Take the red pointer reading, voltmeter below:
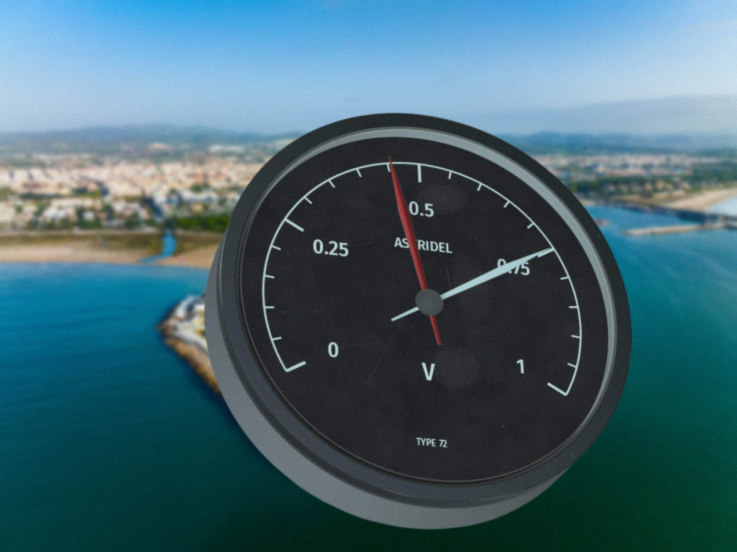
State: 0.45 V
